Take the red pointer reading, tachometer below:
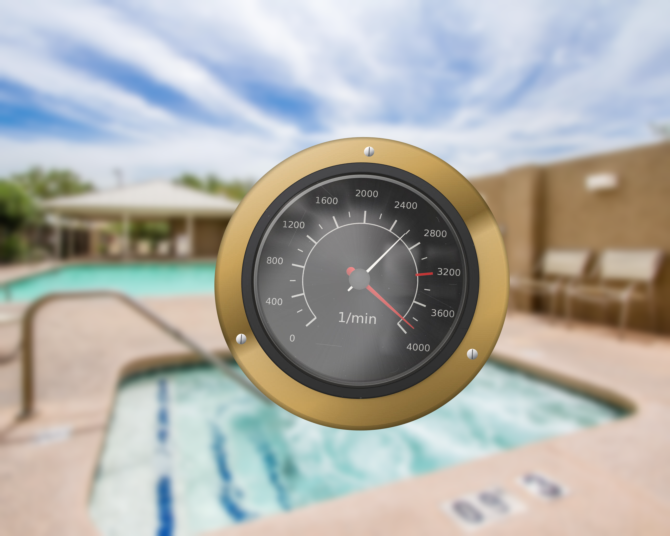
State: 3900 rpm
